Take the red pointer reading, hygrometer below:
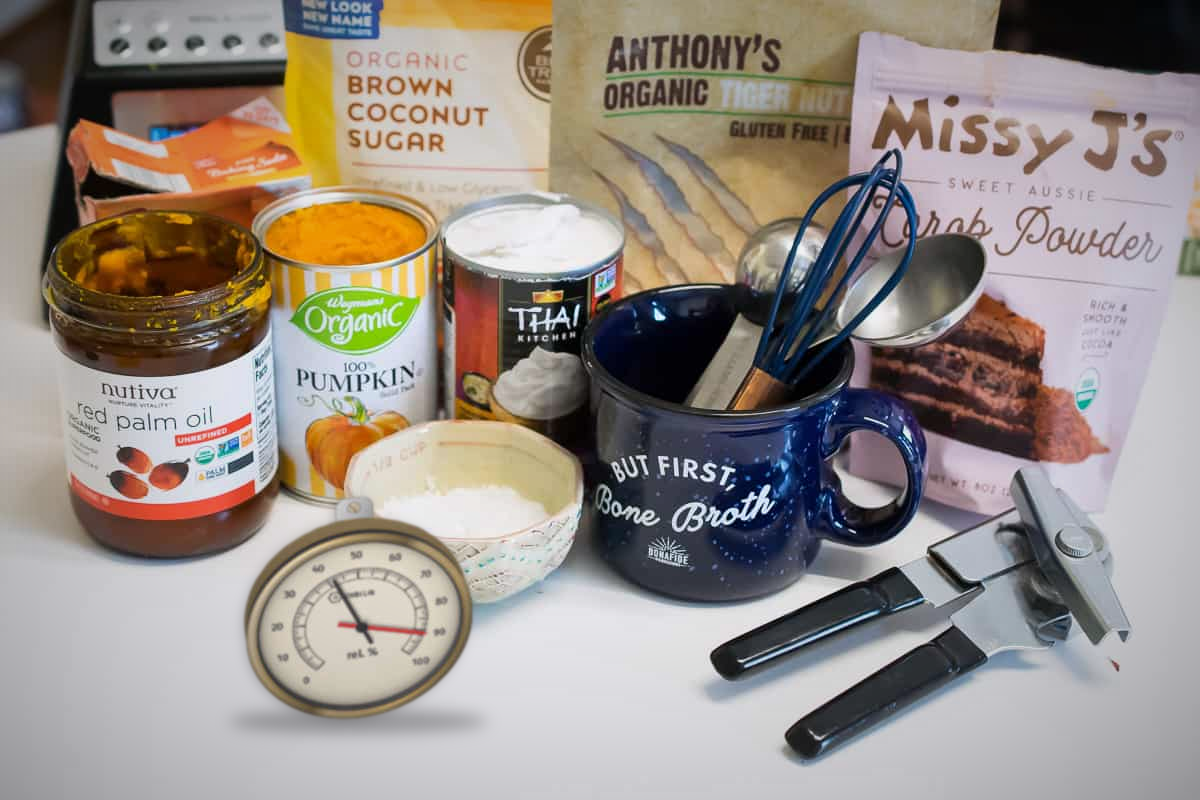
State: 90 %
